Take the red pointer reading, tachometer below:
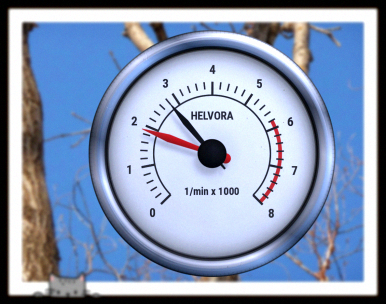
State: 1900 rpm
